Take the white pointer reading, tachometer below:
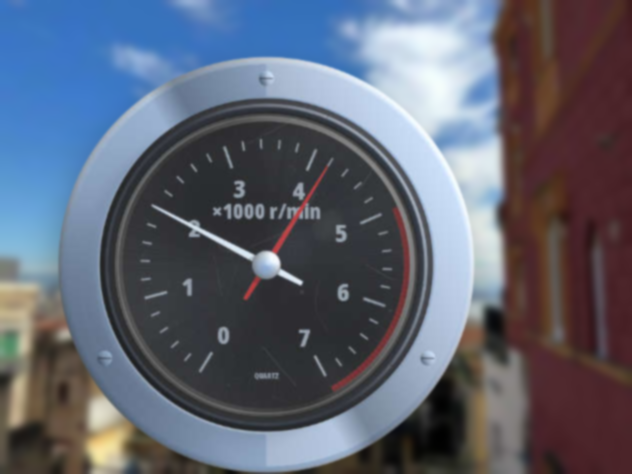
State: 2000 rpm
